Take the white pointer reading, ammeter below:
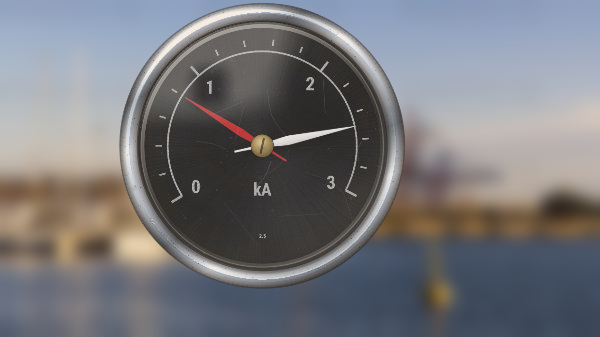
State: 2.5 kA
